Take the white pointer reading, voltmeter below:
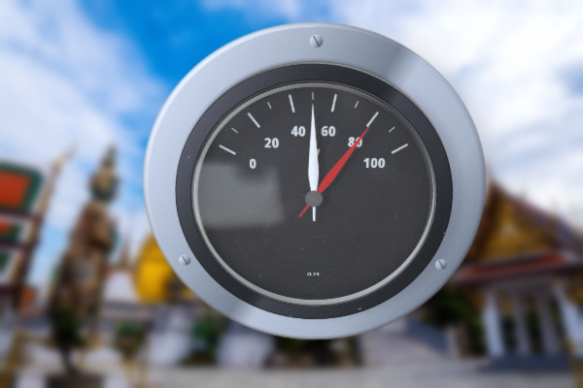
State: 50 V
